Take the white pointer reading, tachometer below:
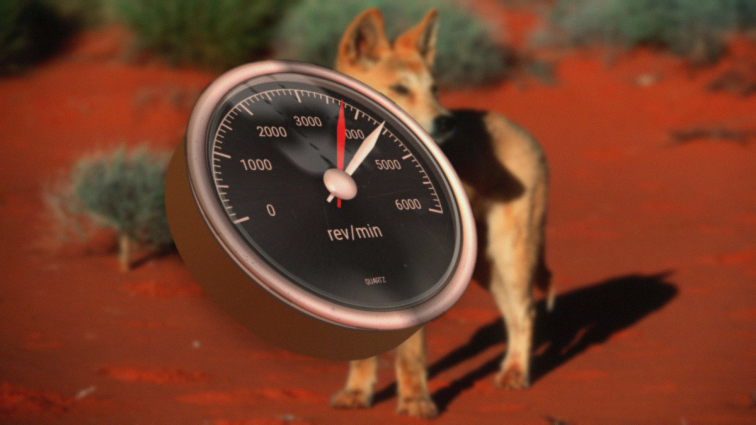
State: 4400 rpm
